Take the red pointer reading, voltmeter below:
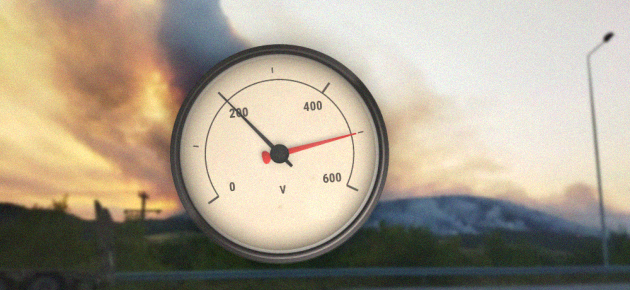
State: 500 V
